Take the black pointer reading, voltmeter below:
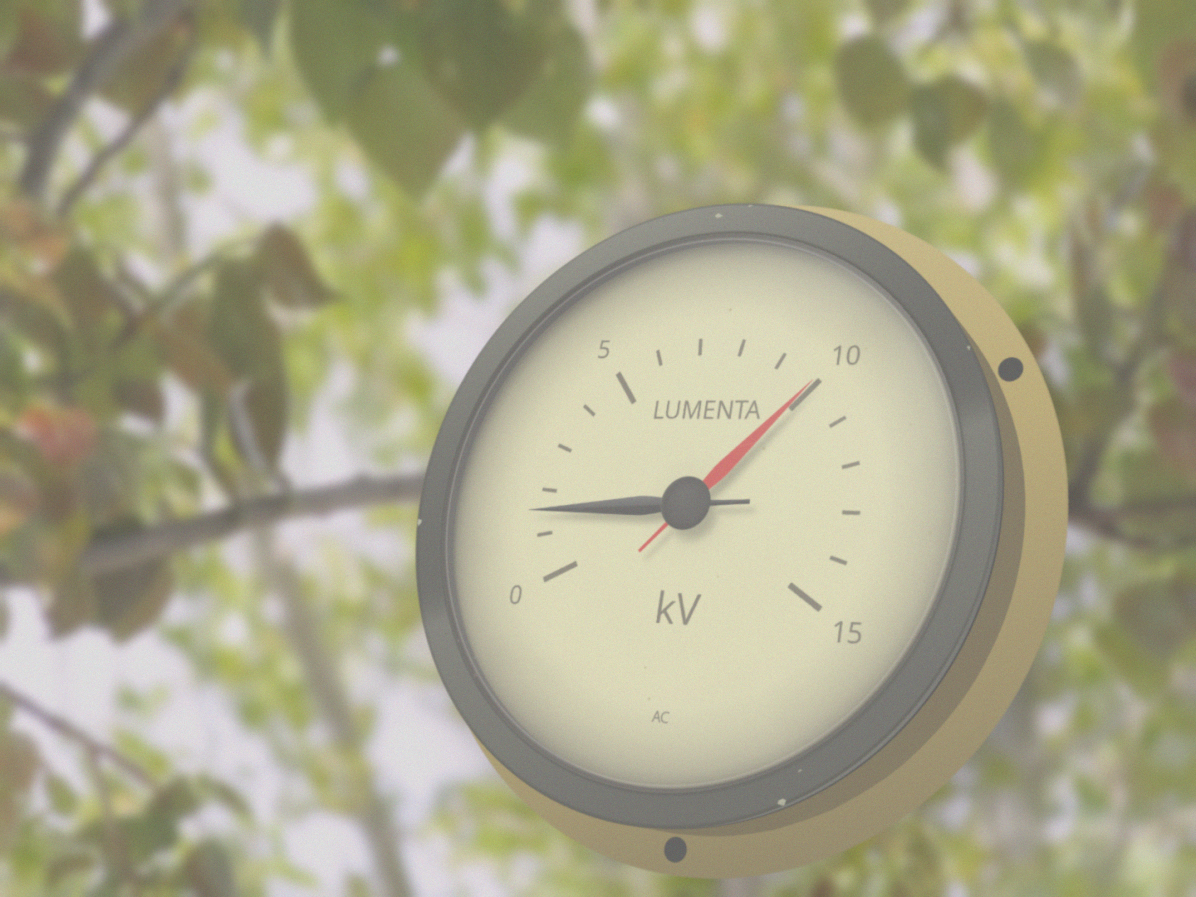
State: 1.5 kV
